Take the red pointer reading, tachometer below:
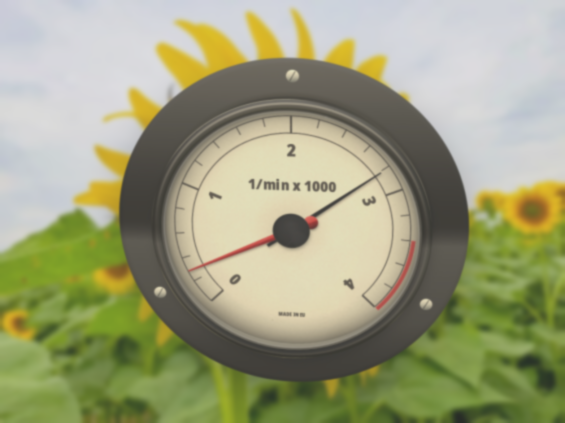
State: 300 rpm
